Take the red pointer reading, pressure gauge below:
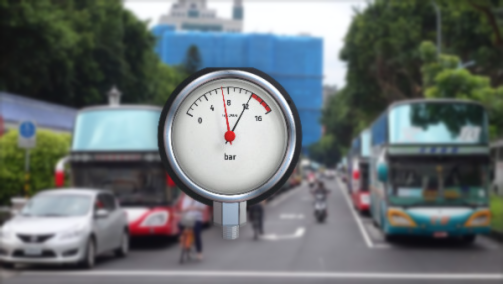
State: 7 bar
